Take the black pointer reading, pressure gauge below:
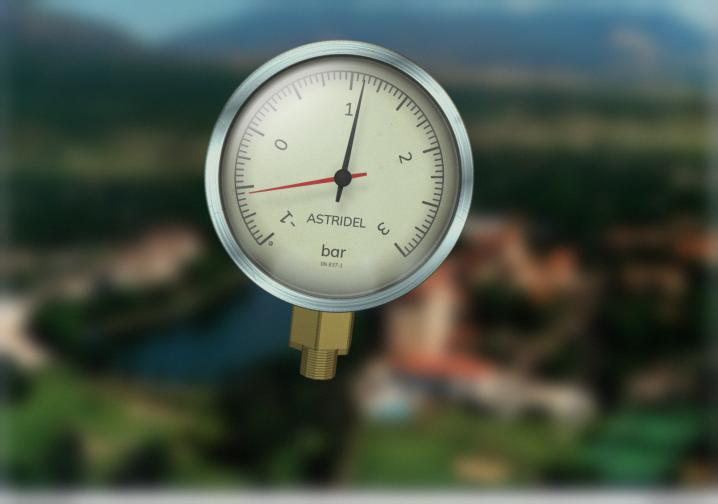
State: 1.1 bar
